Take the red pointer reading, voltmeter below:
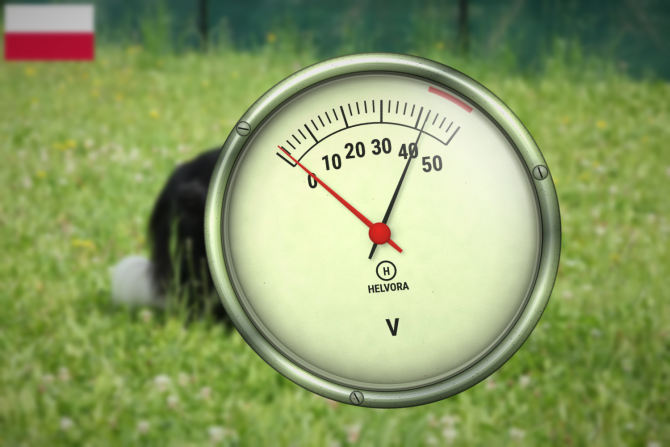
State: 2 V
